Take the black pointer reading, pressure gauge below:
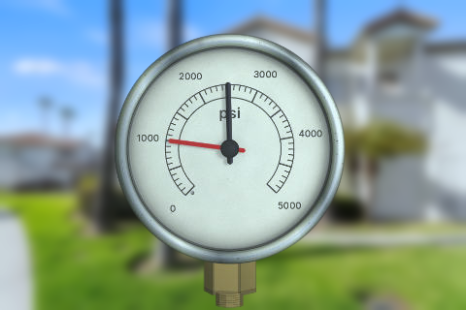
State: 2500 psi
